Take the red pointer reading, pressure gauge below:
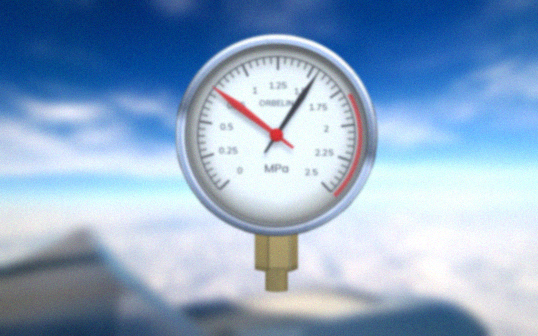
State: 0.75 MPa
